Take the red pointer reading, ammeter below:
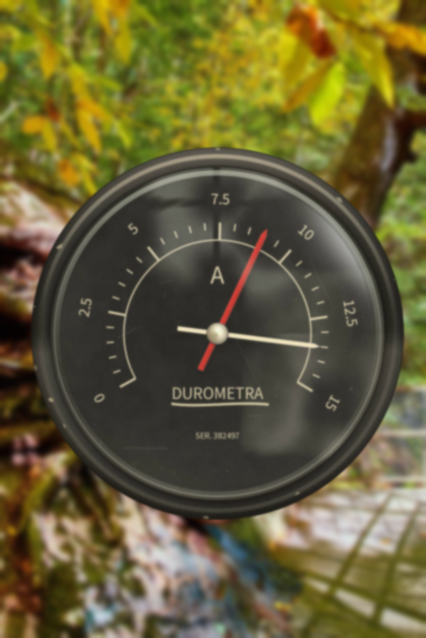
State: 9 A
